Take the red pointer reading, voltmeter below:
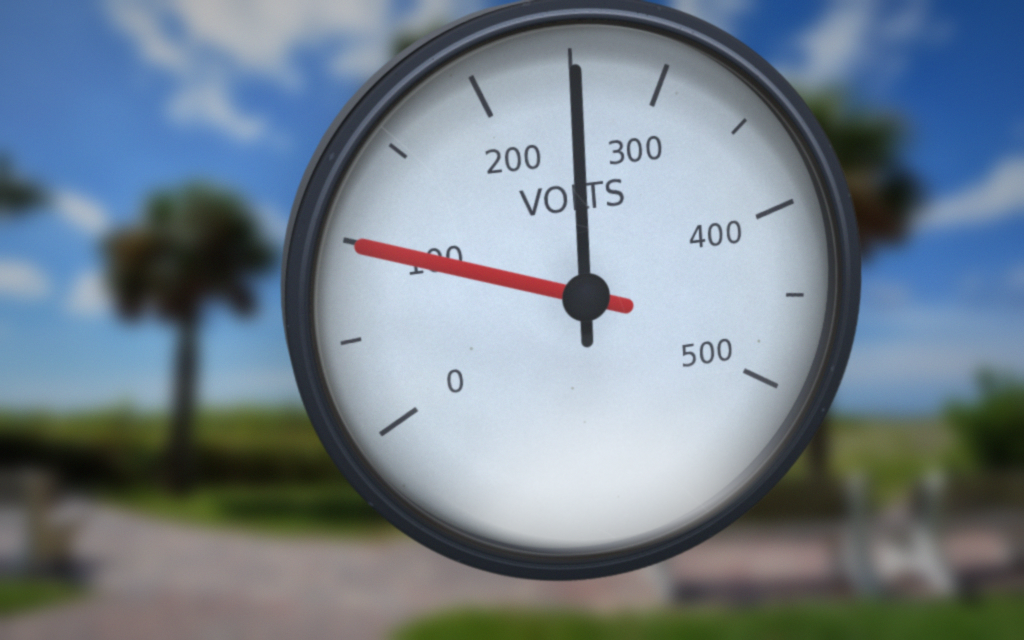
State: 100 V
